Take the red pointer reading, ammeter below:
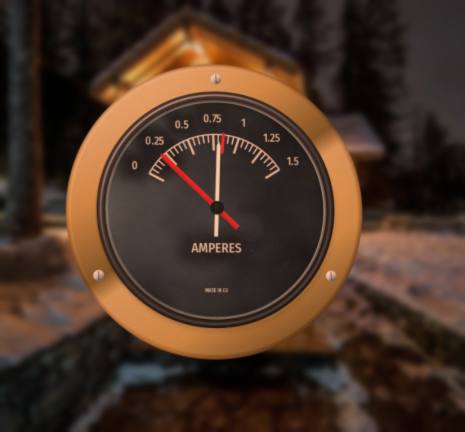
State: 0.2 A
